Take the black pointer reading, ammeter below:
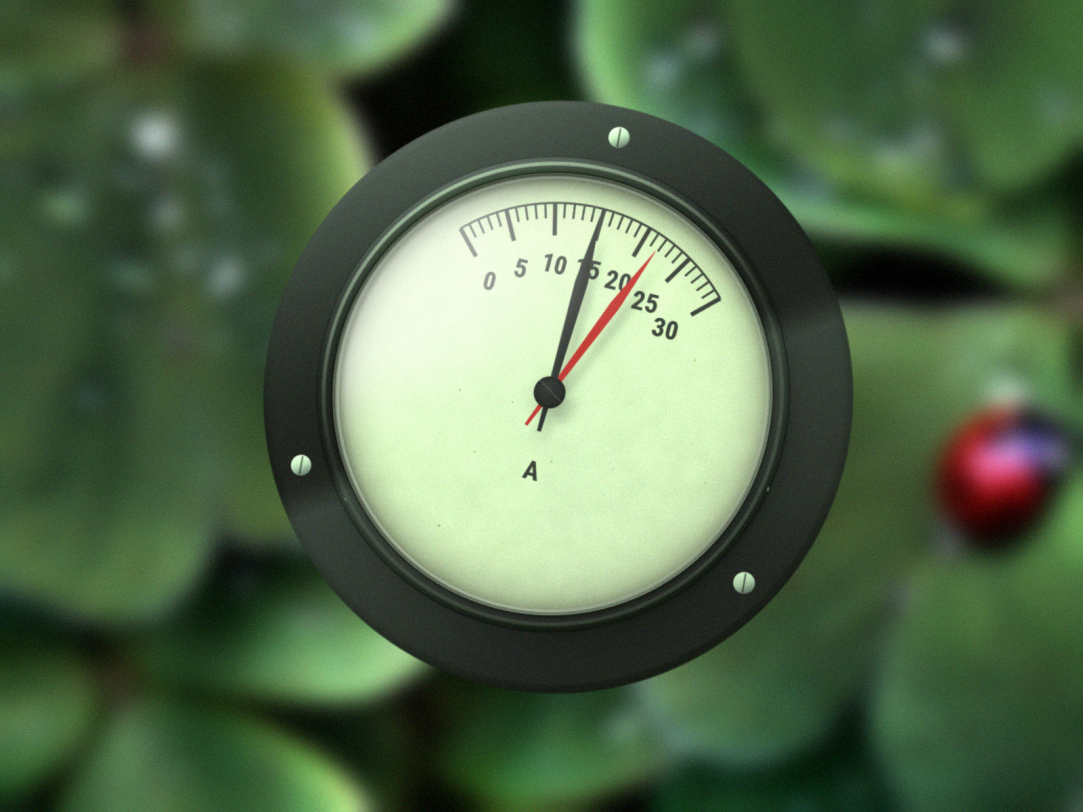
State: 15 A
